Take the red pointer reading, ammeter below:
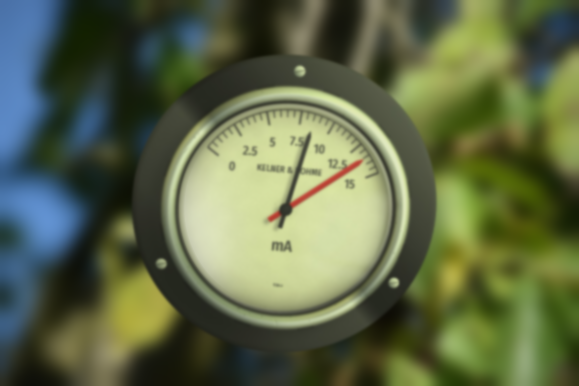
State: 13.5 mA
